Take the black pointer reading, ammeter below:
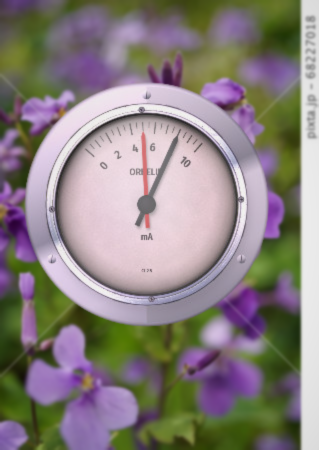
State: 8 mA
